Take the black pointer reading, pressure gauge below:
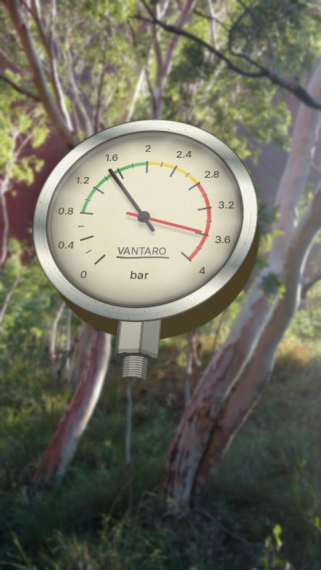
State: 1.5 bar
